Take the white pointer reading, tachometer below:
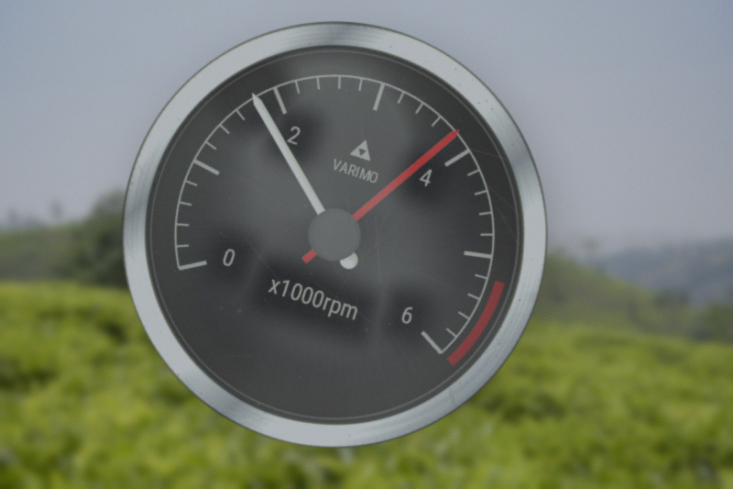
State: 1800 rpm
